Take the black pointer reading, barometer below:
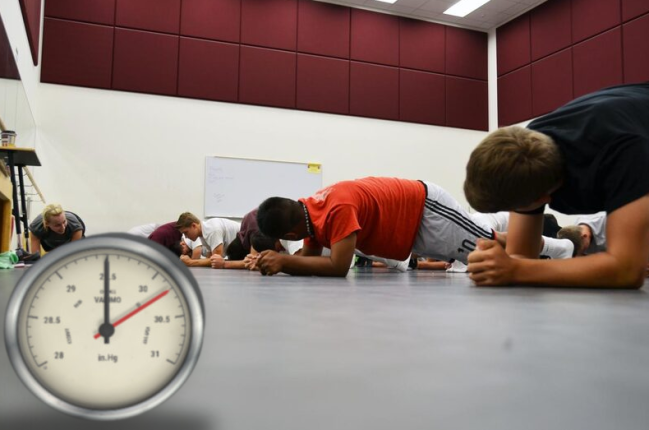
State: 29.5 inHg
